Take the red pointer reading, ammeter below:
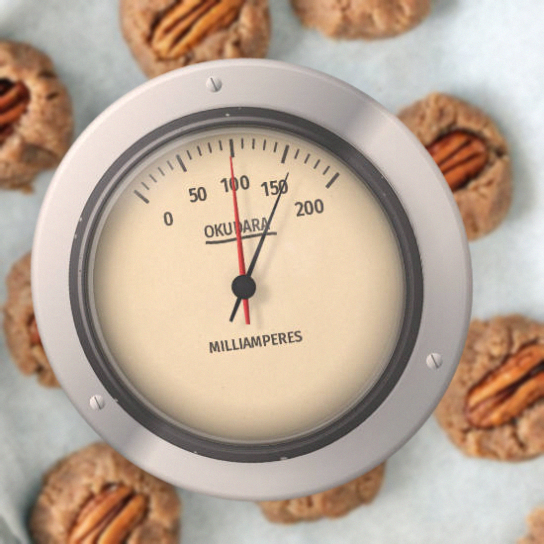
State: 100 mA
